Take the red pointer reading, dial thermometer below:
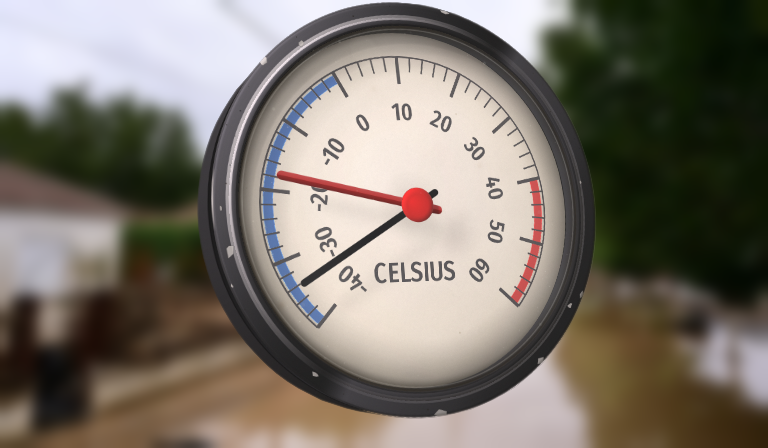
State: -18 °C
